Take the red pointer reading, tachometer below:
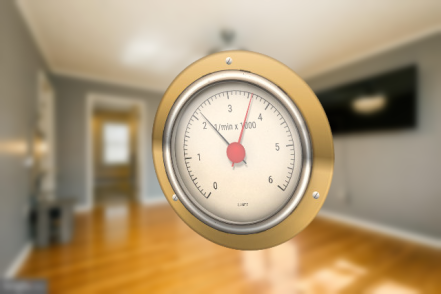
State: 3600 rpm
